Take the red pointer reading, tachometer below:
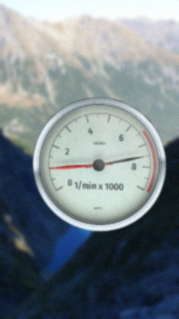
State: 1000 rpm
